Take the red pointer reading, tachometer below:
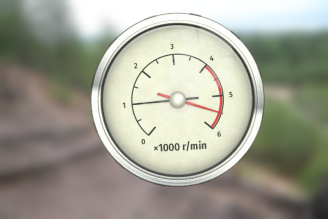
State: 5500 rpm
